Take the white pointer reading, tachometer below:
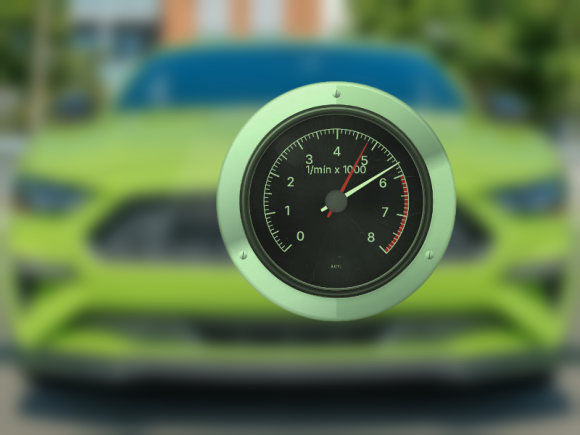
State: 5700 rpm
